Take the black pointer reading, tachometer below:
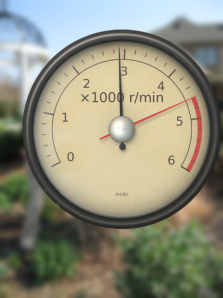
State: 2900 rpm
